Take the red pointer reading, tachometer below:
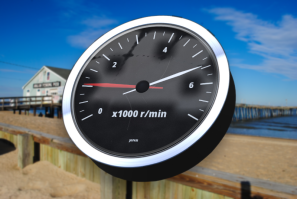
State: 1000 rpm
